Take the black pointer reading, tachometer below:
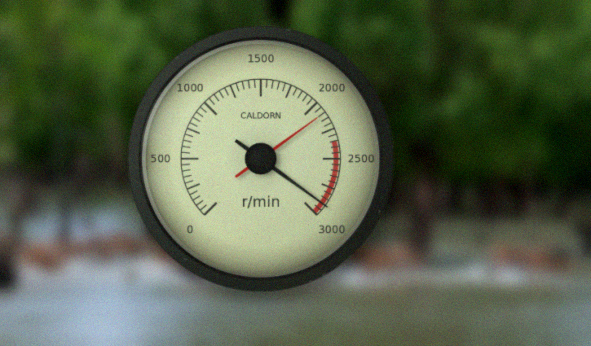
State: 2900 rpm
